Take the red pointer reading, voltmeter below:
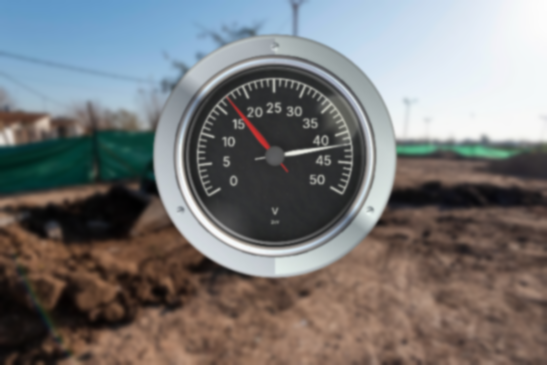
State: 17 V
